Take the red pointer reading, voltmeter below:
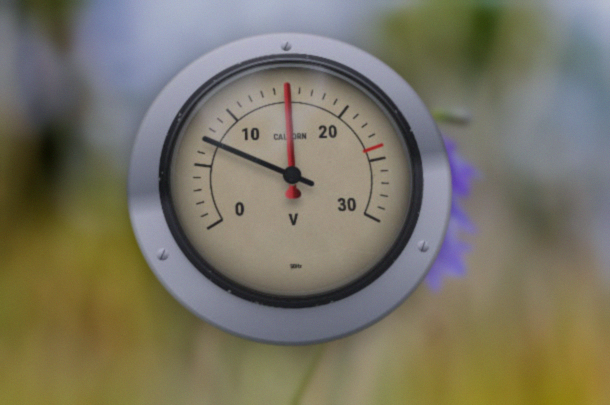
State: 15 V
